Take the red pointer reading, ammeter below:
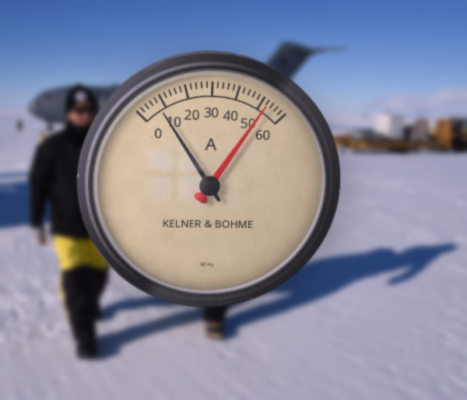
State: 52 A
